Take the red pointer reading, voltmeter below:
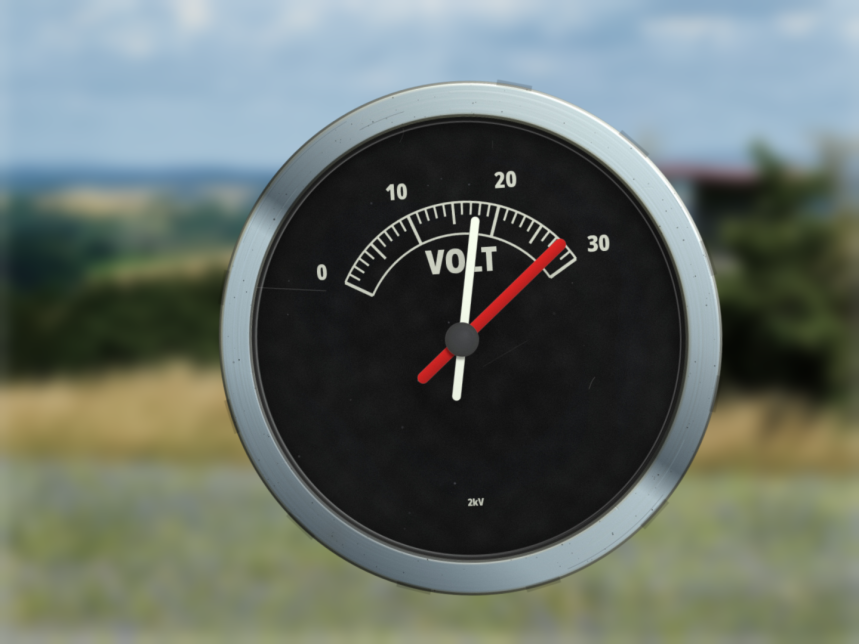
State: 28 V
